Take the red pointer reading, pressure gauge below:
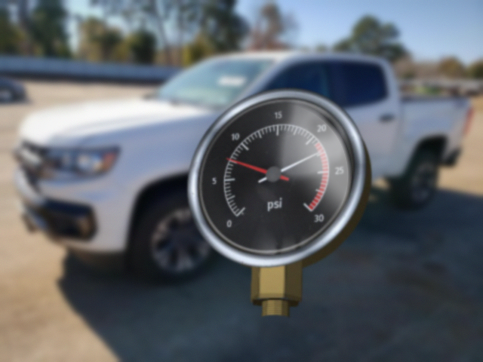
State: 7.5 psi
